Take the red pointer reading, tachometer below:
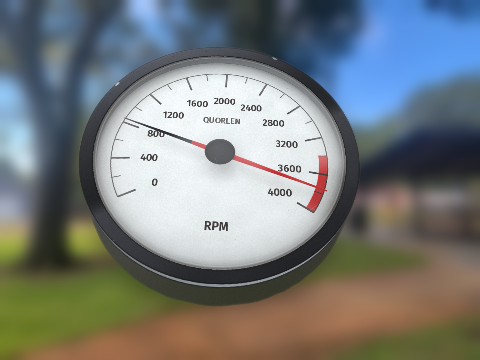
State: 3800 rpm
